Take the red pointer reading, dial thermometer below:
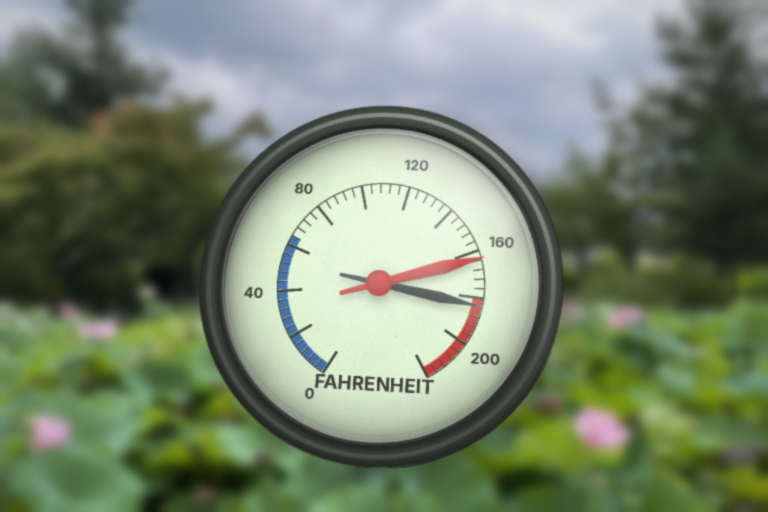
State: 164 °F
